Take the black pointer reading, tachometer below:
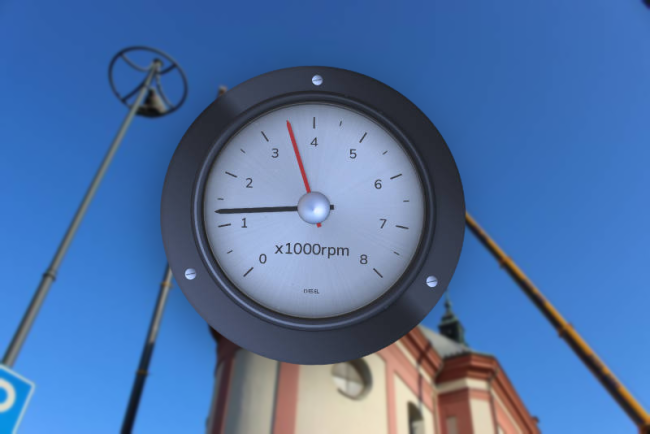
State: 1250 rpm
